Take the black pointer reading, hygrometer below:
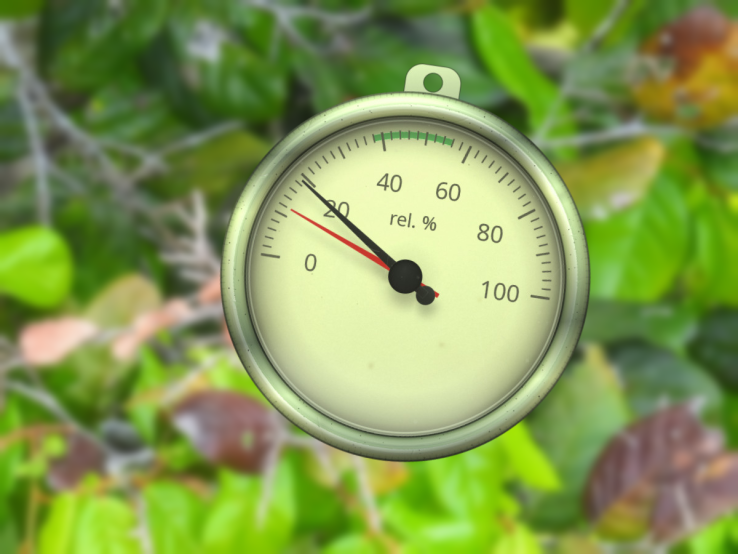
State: 19 %
